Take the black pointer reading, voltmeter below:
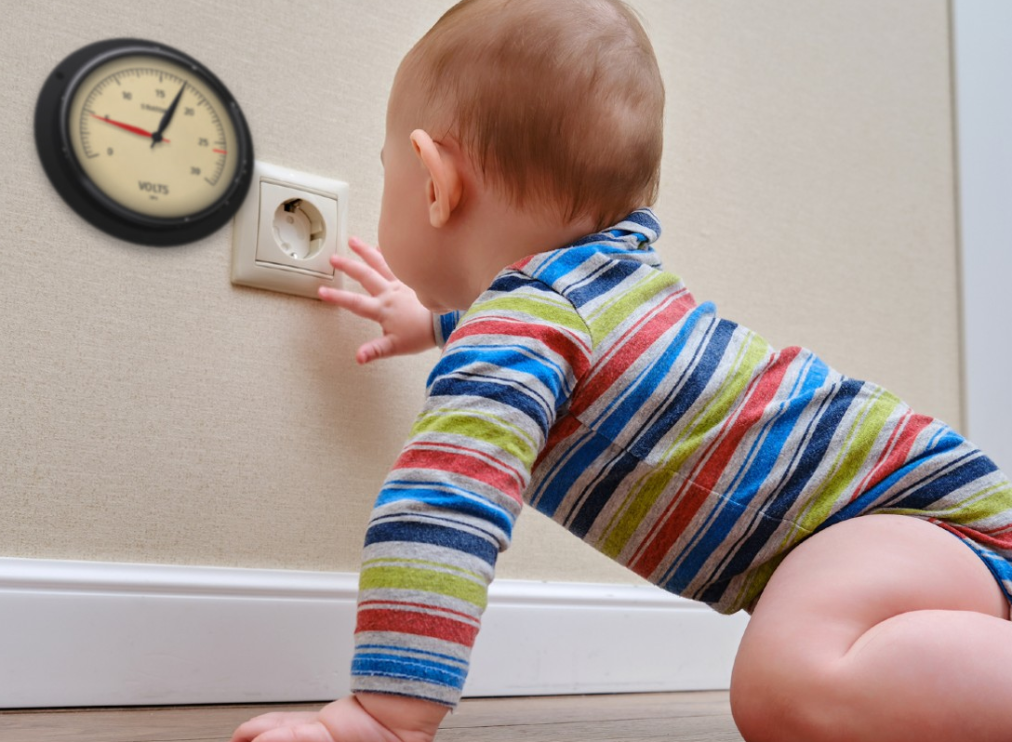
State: 17.5 V
